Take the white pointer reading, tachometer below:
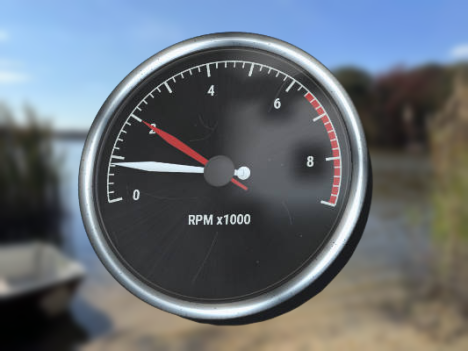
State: 800 rpm
